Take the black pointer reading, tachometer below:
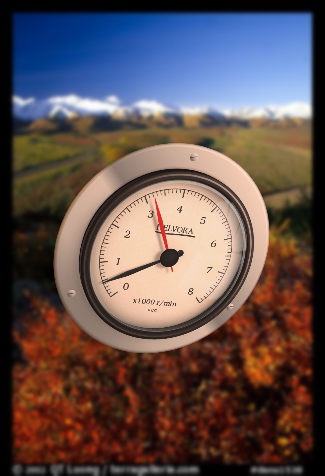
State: 500 rpm
